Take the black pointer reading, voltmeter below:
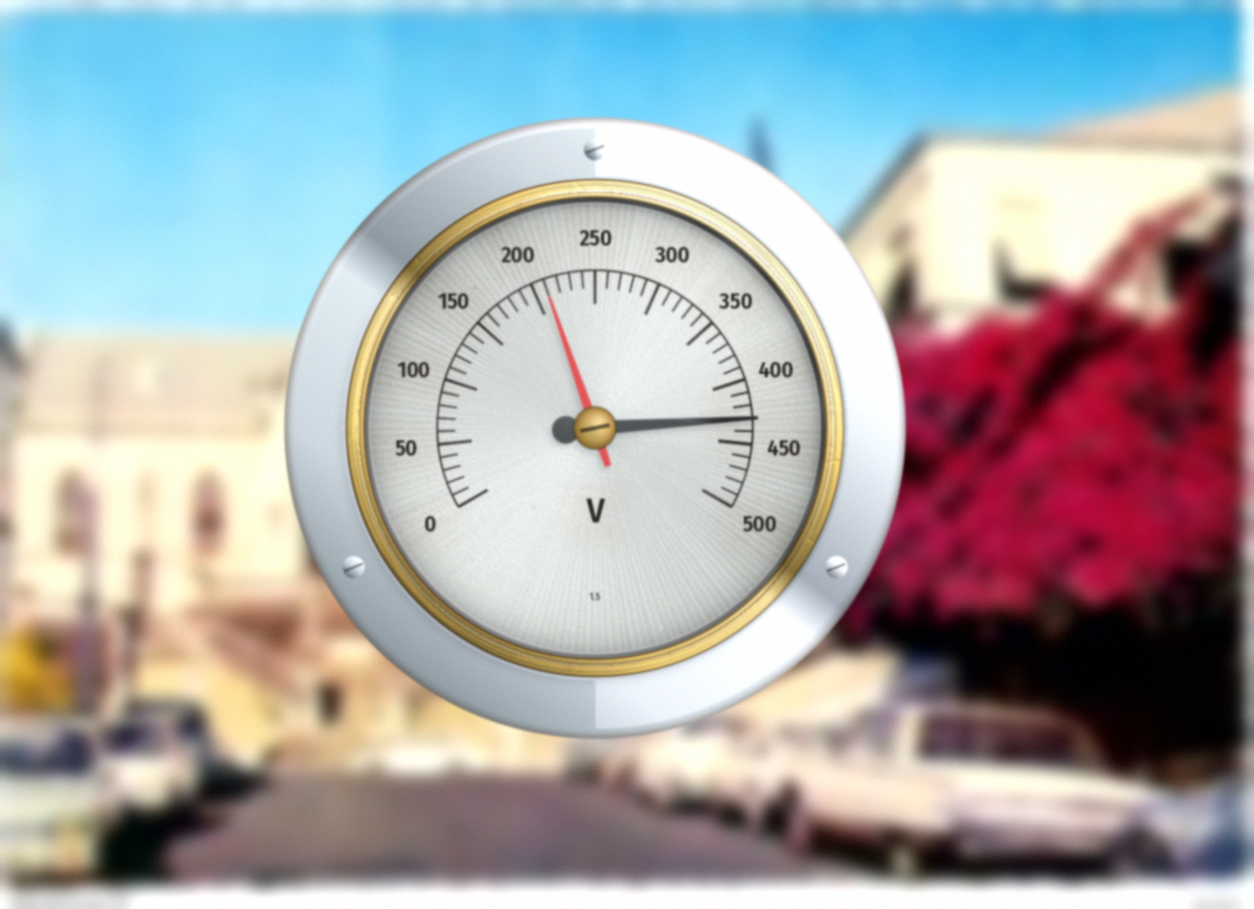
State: 430 V
